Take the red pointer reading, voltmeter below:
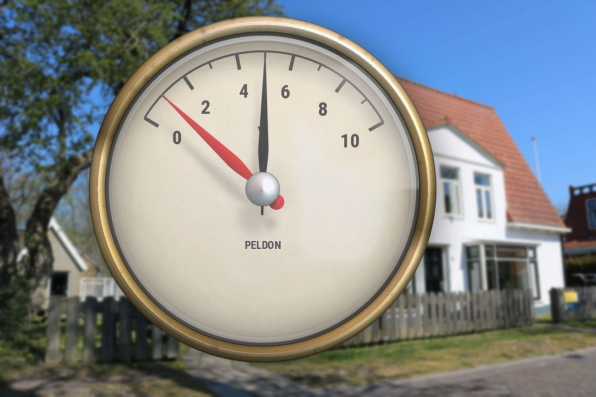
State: 1 V
